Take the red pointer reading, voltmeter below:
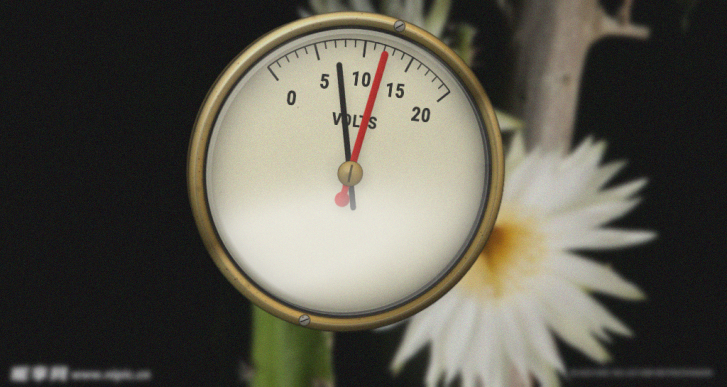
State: 12 V
